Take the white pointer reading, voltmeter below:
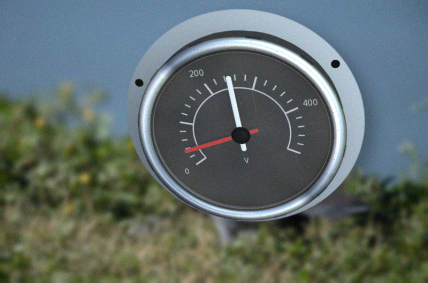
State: 250 V
